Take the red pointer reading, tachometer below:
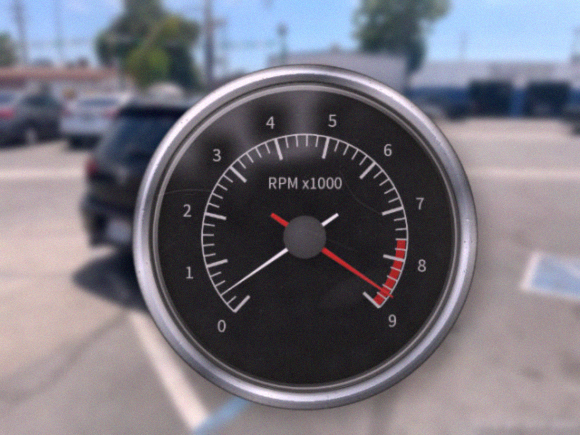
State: 8700 rpm
